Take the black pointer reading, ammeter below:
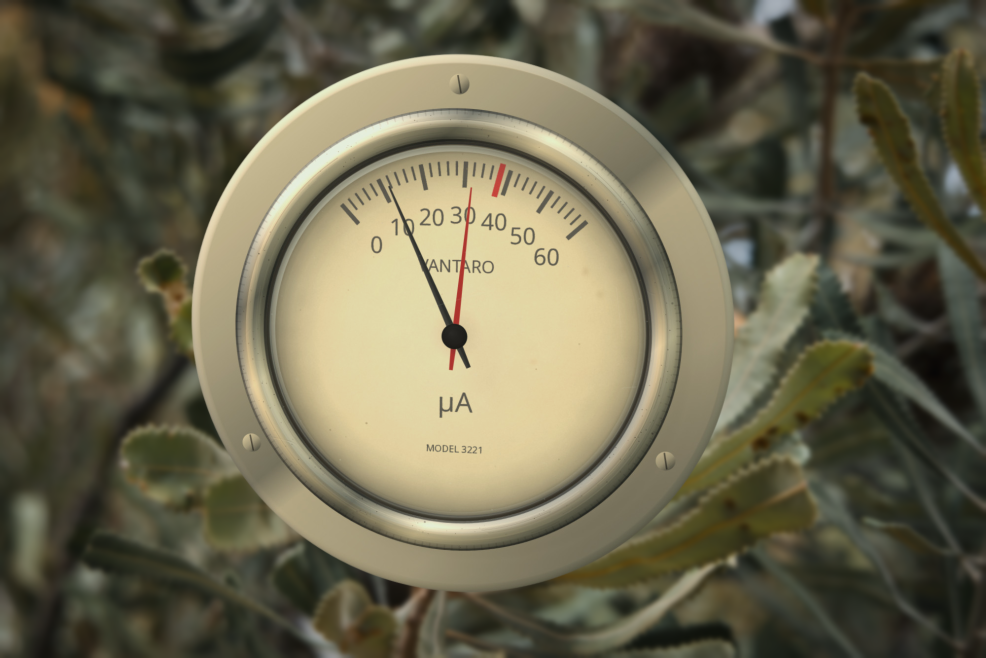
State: 12 µA
